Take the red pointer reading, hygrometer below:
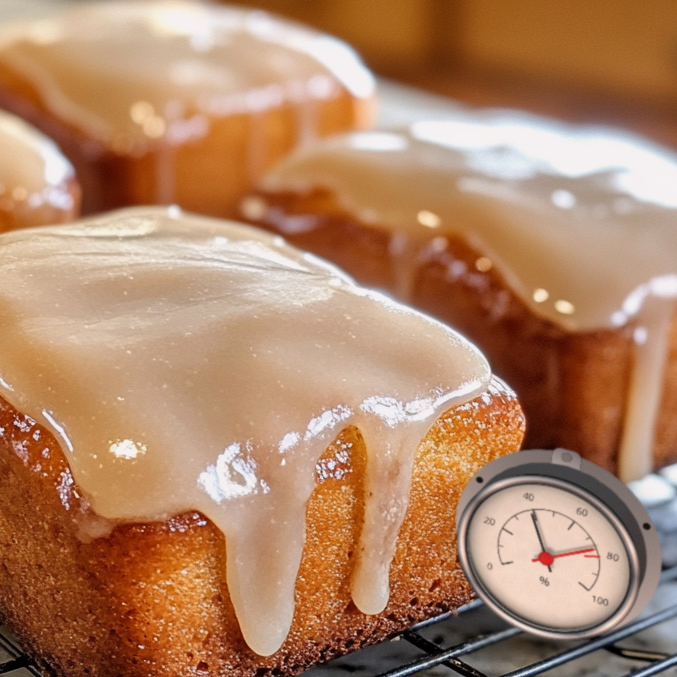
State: 75 %
